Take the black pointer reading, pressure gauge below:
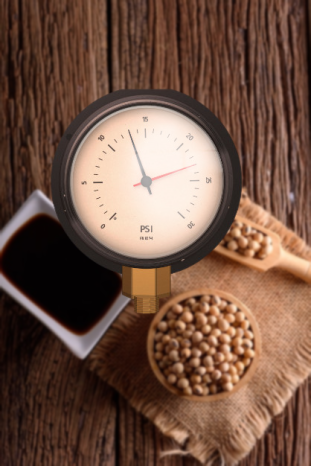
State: 13 psi
